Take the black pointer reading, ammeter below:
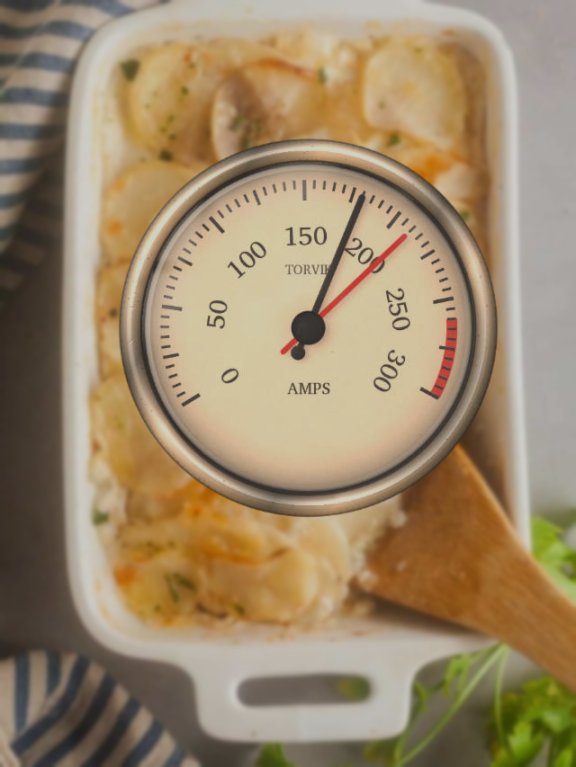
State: 180 A
